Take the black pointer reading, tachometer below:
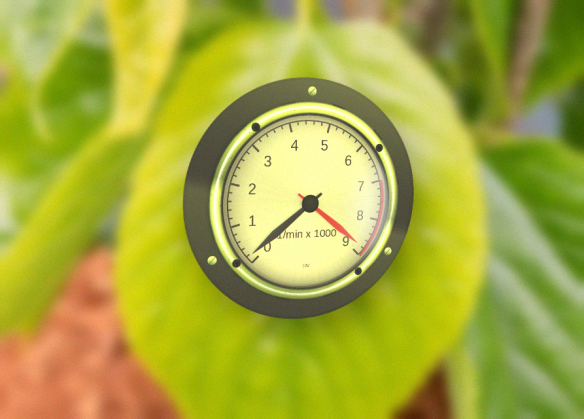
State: 200 rpm
